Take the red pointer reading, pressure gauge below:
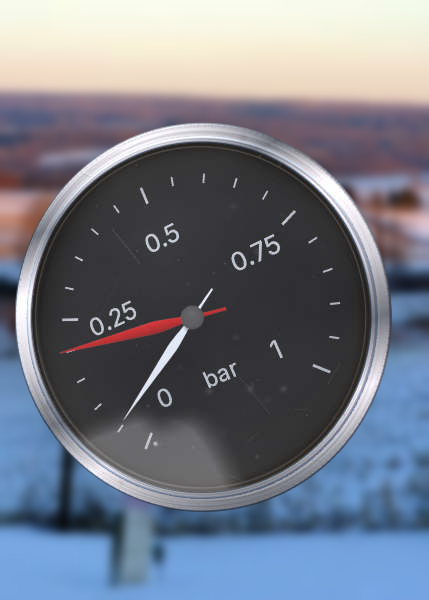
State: 0.2 bar
